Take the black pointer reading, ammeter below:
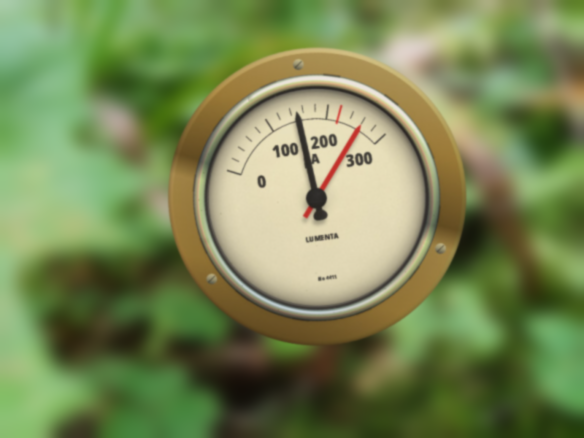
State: 150 µA
